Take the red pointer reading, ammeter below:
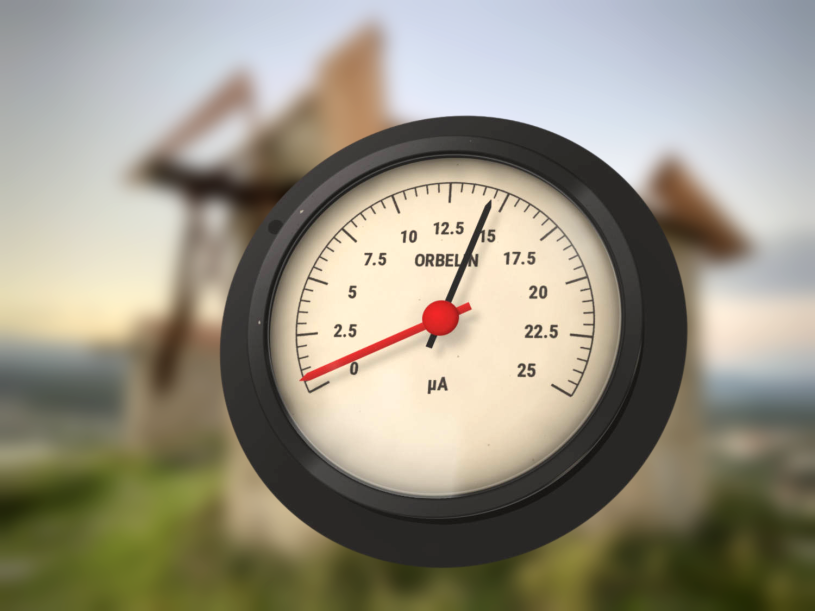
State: 0.5 µA
